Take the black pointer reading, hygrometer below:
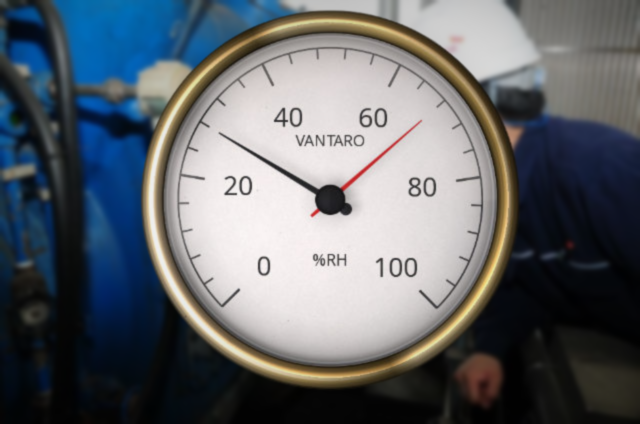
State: 28 %
